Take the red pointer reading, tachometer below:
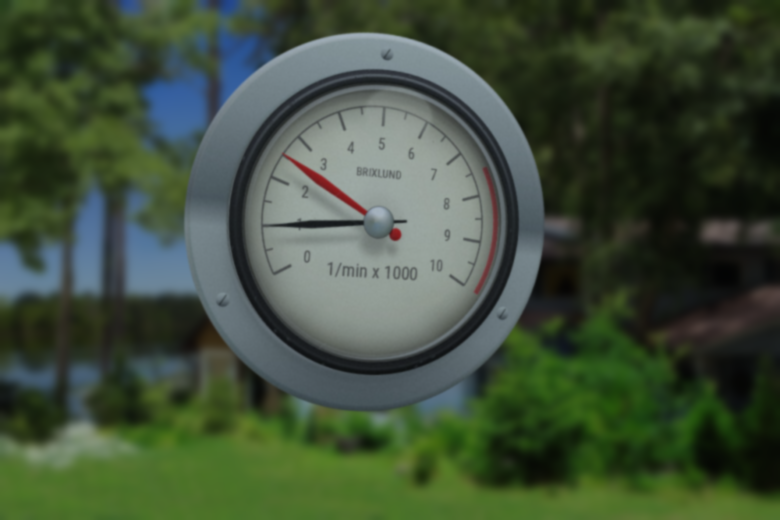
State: 2500 rpm
